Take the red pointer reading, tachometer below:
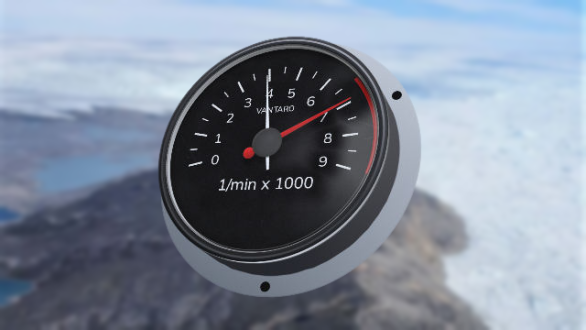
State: 7000 rpm
